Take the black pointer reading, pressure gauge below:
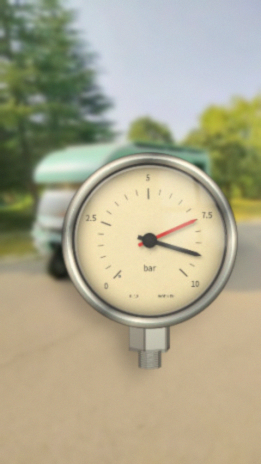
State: 9 bar
